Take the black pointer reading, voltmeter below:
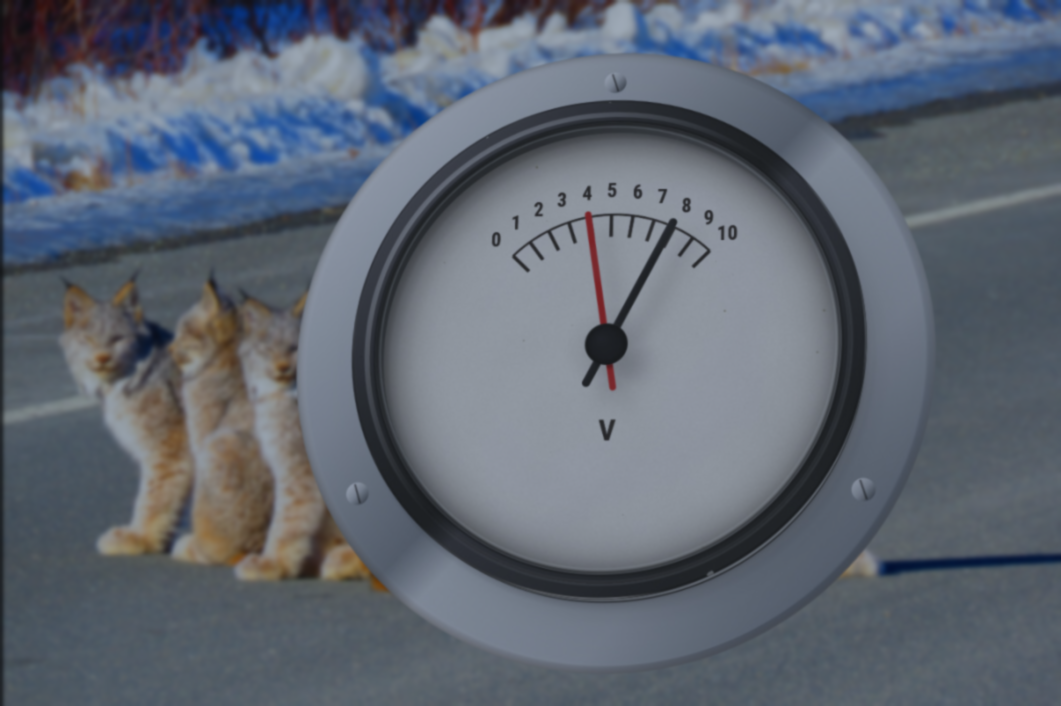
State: 8 V
